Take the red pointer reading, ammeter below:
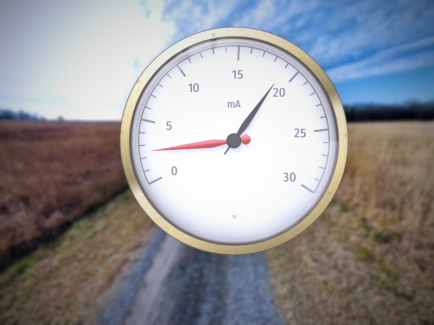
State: 2.5 mA
